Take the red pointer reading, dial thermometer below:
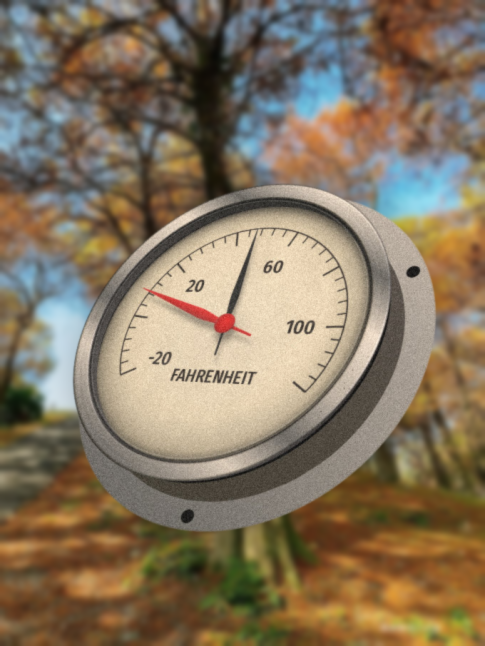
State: 8 °F
